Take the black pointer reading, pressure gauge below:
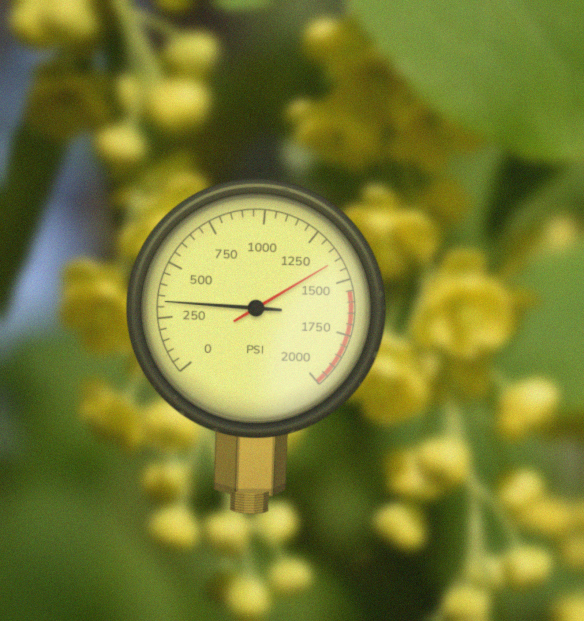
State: 325 psi
